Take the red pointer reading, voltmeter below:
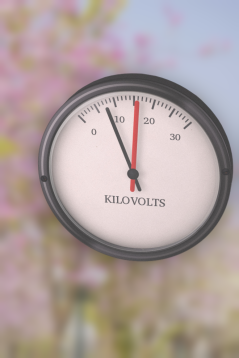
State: 16 kV
